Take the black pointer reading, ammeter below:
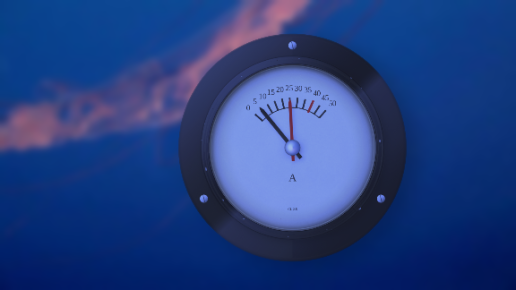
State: 5 A
